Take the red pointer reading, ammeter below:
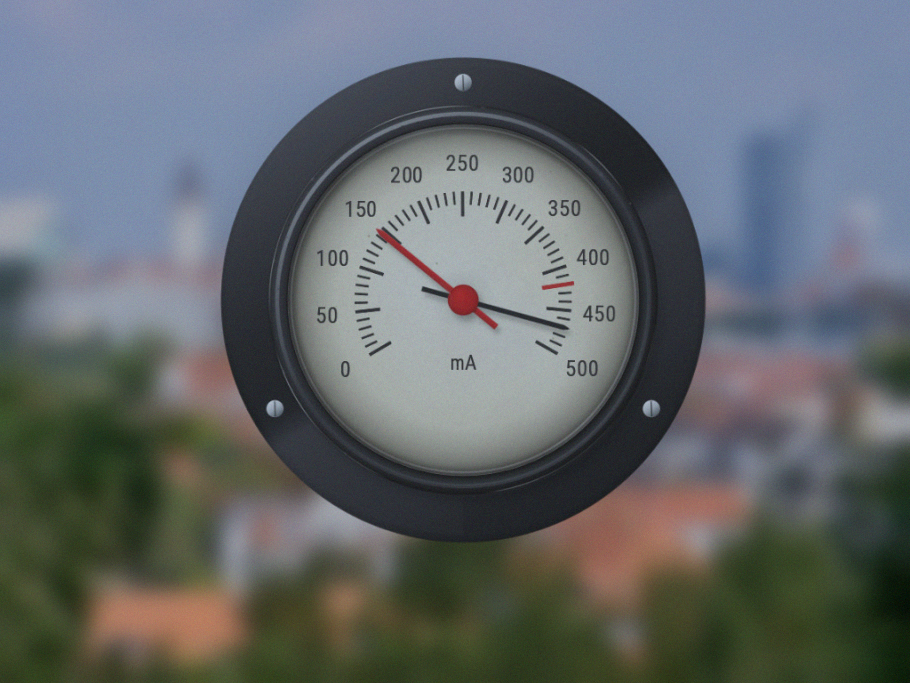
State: 145 mA
